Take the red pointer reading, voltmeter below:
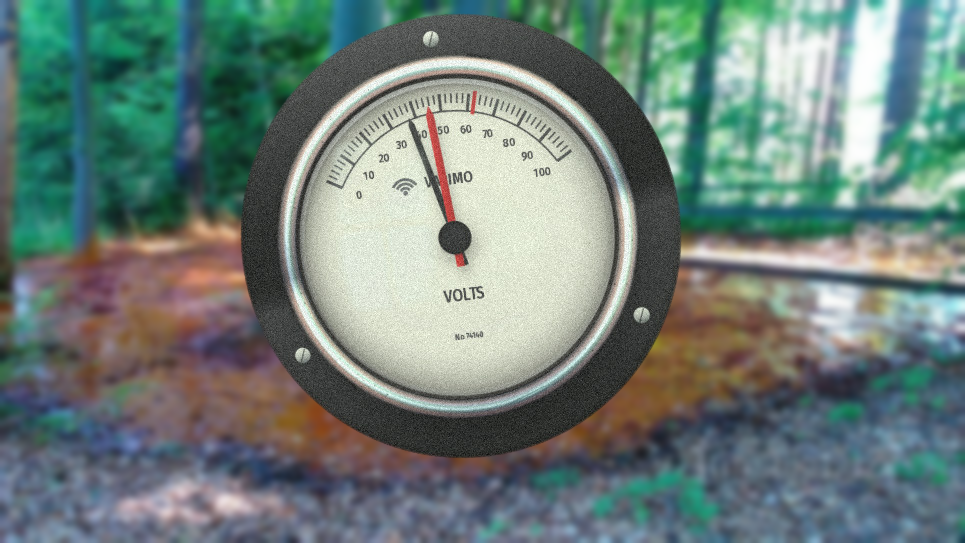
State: 46 V
